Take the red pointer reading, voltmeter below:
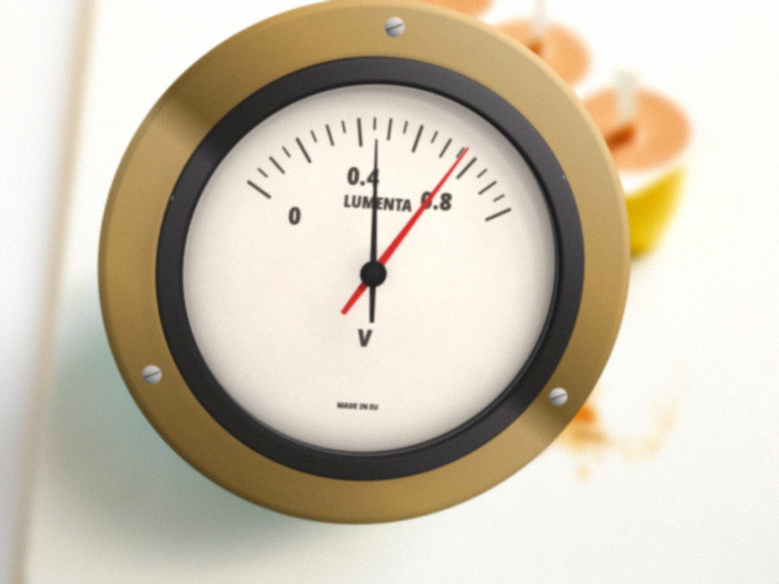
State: 0.75 V
